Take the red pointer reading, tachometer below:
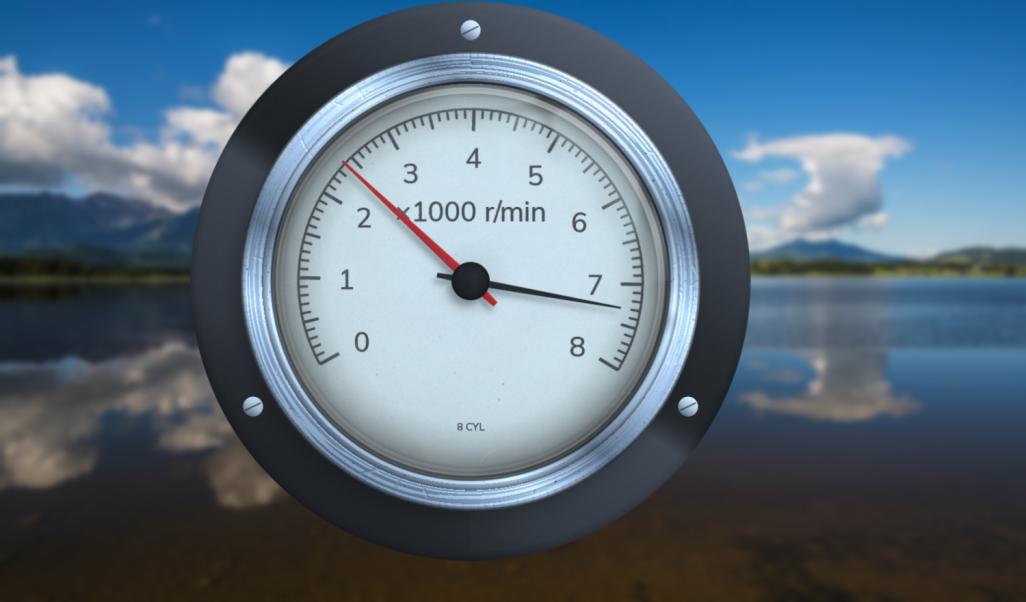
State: 2400 rpm
